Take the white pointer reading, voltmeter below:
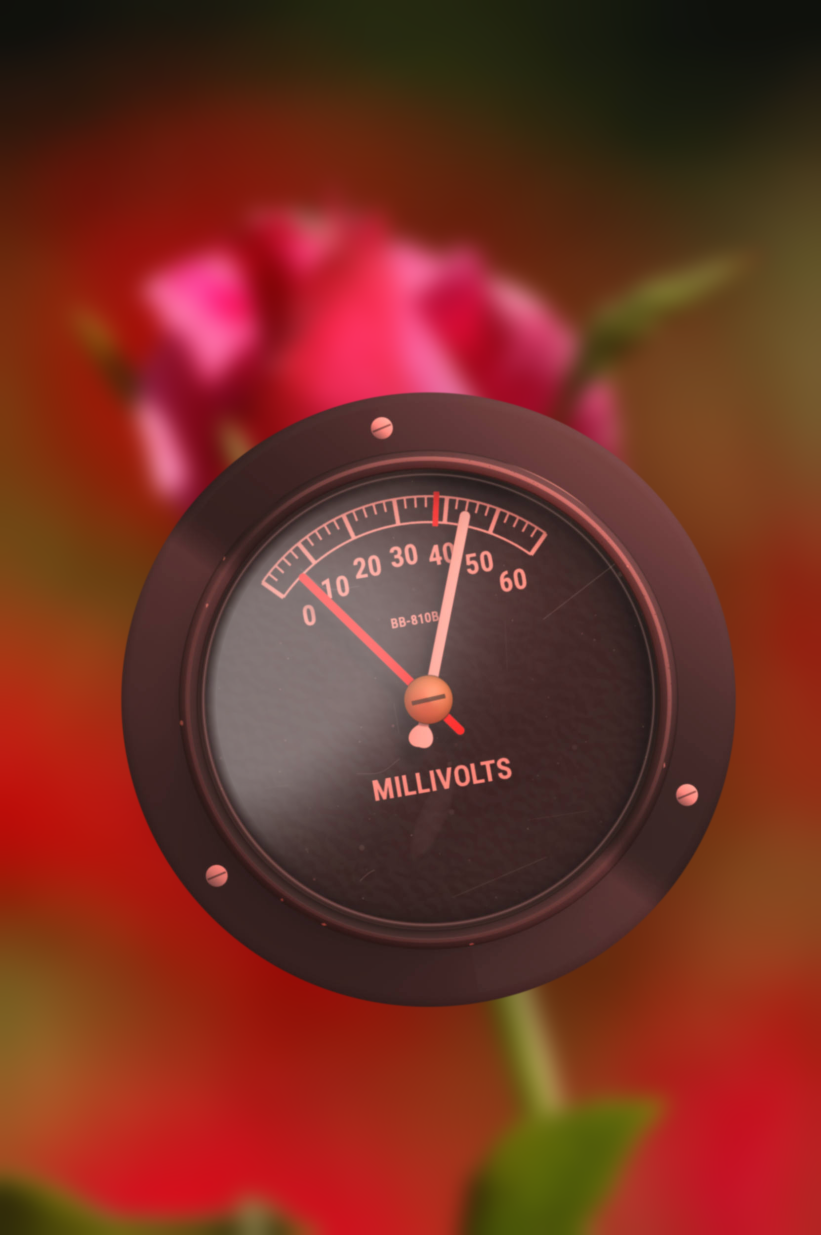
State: 44 mV
